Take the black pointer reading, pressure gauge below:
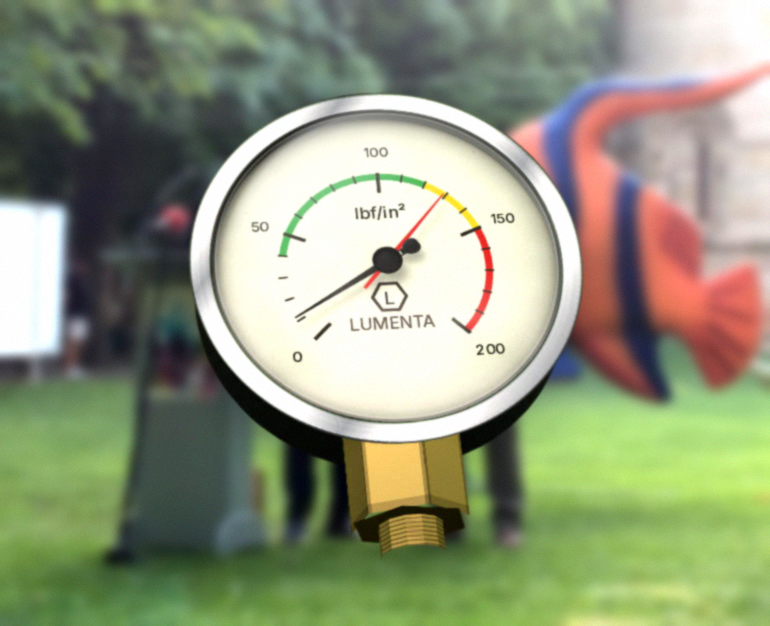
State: 10 psi
